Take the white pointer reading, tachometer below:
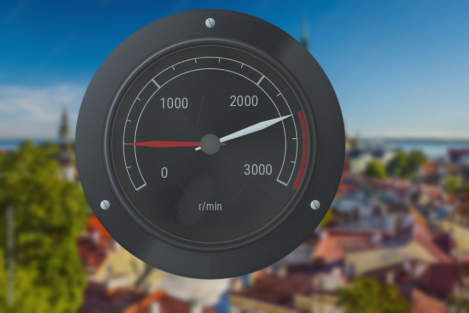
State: 2400 rpm
